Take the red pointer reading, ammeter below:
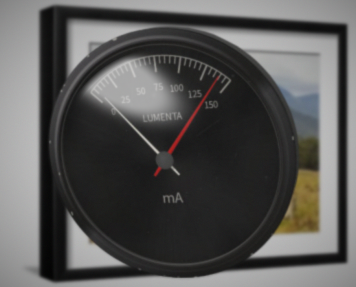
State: 140 mA
